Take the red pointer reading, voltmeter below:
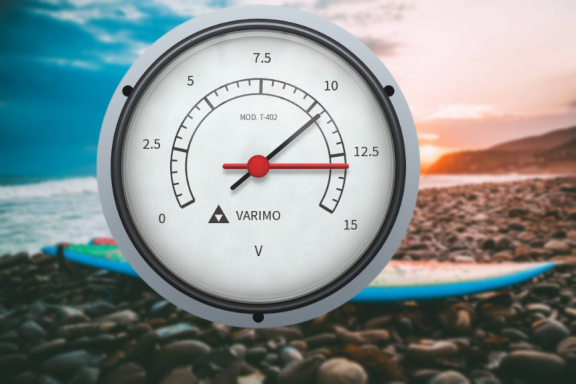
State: 13 V
